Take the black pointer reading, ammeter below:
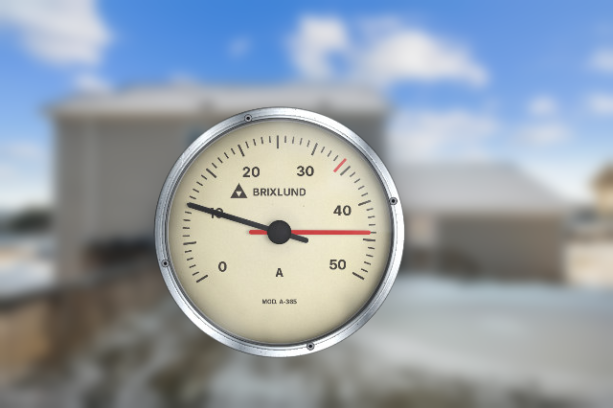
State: 10 A
